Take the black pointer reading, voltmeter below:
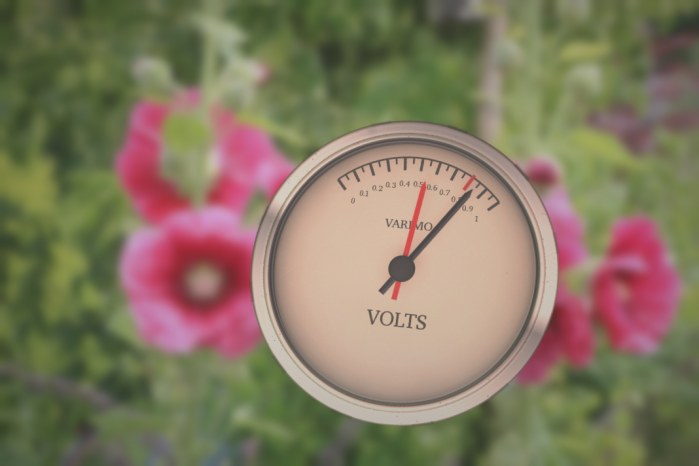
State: 0.85 V
